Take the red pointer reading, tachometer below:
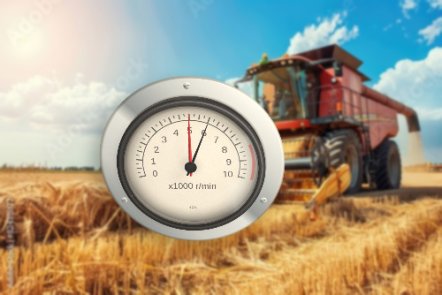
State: 5000 rpm
